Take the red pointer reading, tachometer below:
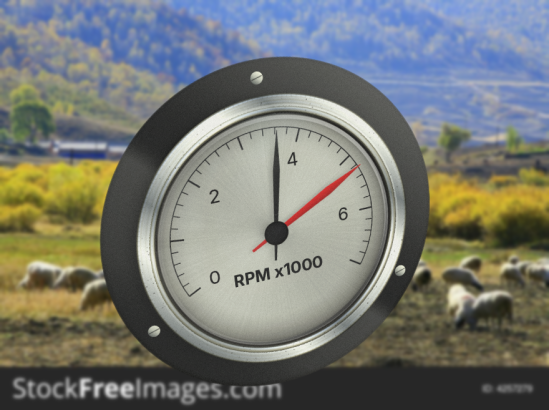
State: 5200 rpm
